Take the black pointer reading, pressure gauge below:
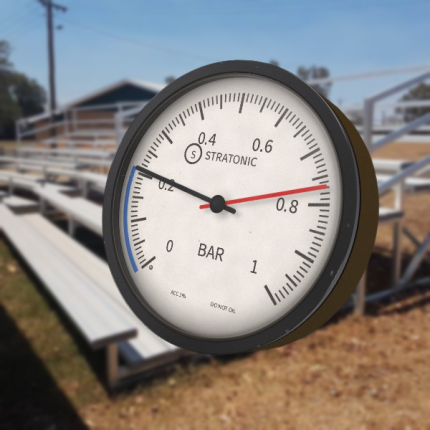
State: 0.21 bar
